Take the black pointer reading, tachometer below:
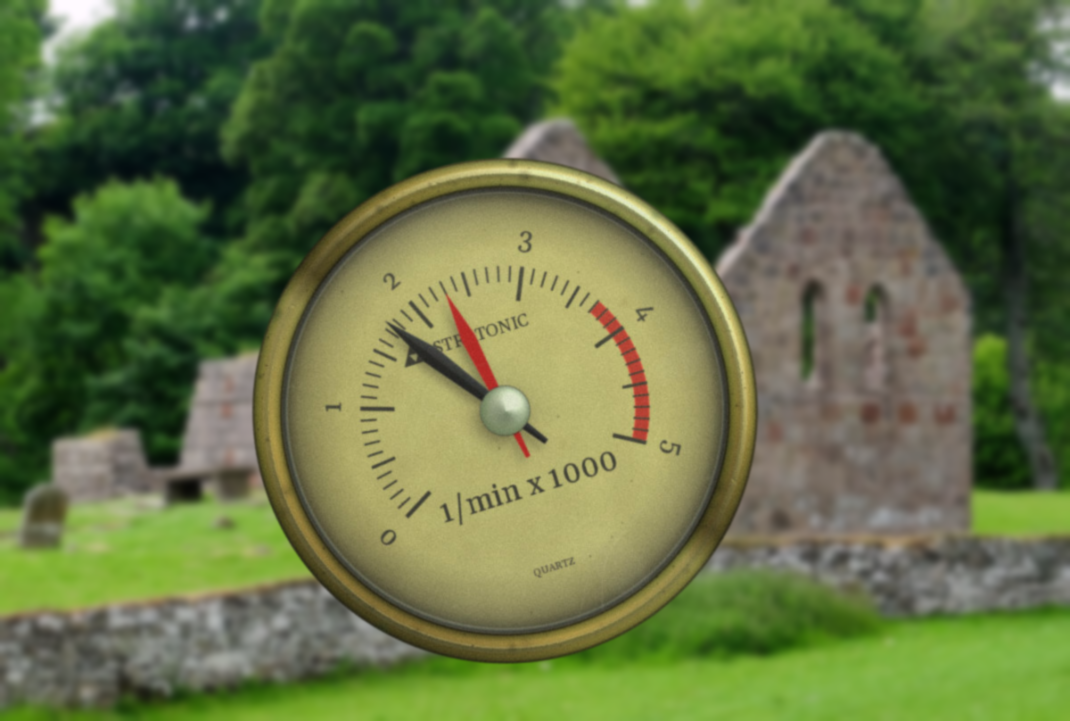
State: 1750 rpm
